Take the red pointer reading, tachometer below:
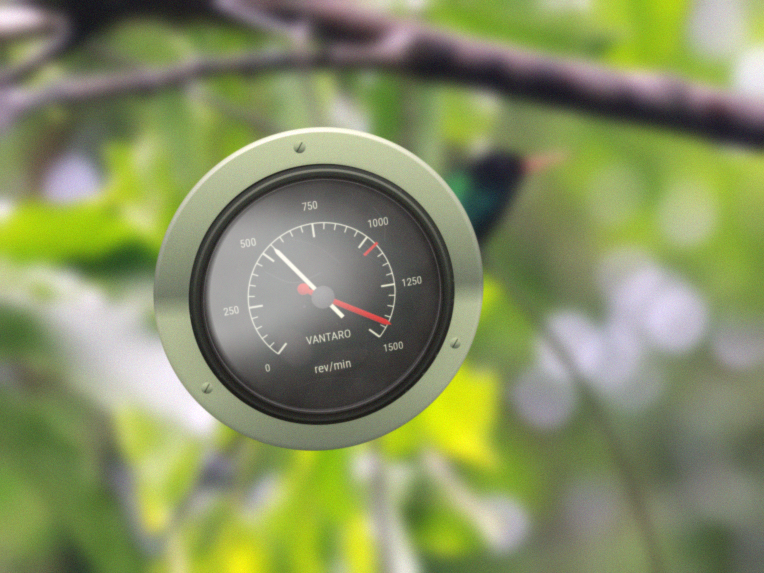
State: 1425 rpm
